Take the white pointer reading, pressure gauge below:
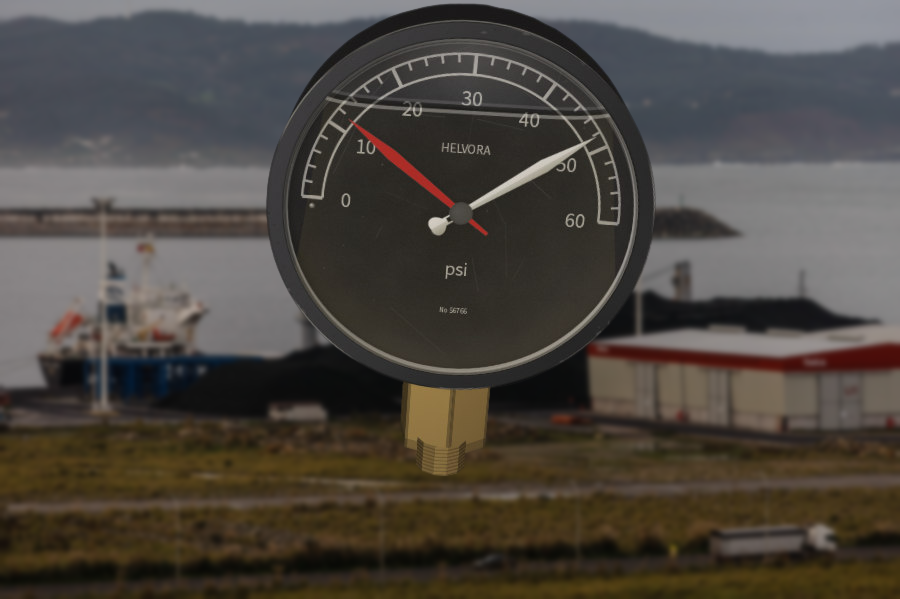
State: 48 psi
